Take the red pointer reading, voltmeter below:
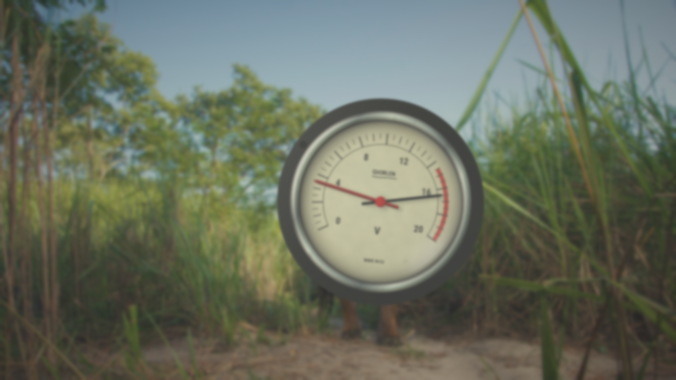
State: 3.5 V
